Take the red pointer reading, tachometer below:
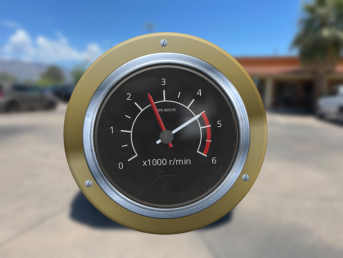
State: 2500 rpm
